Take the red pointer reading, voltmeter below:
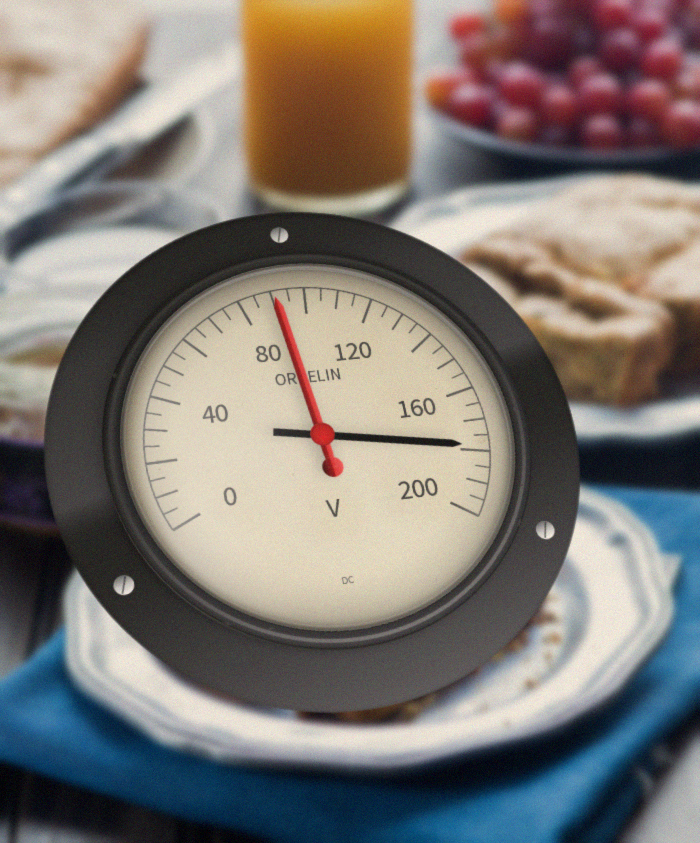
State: 90 V
